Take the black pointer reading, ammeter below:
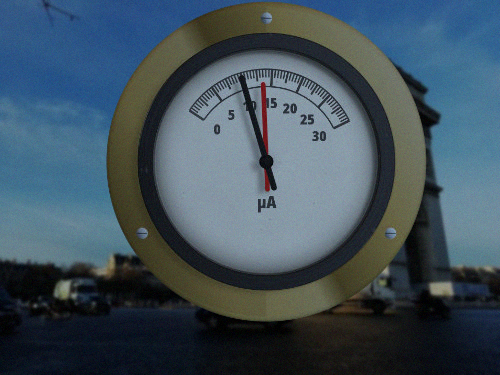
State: 10 µA
